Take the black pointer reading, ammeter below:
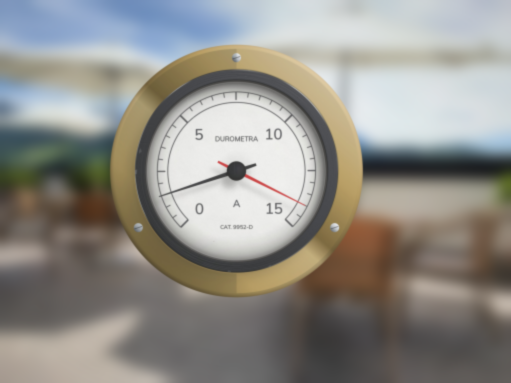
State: 1.5 A
